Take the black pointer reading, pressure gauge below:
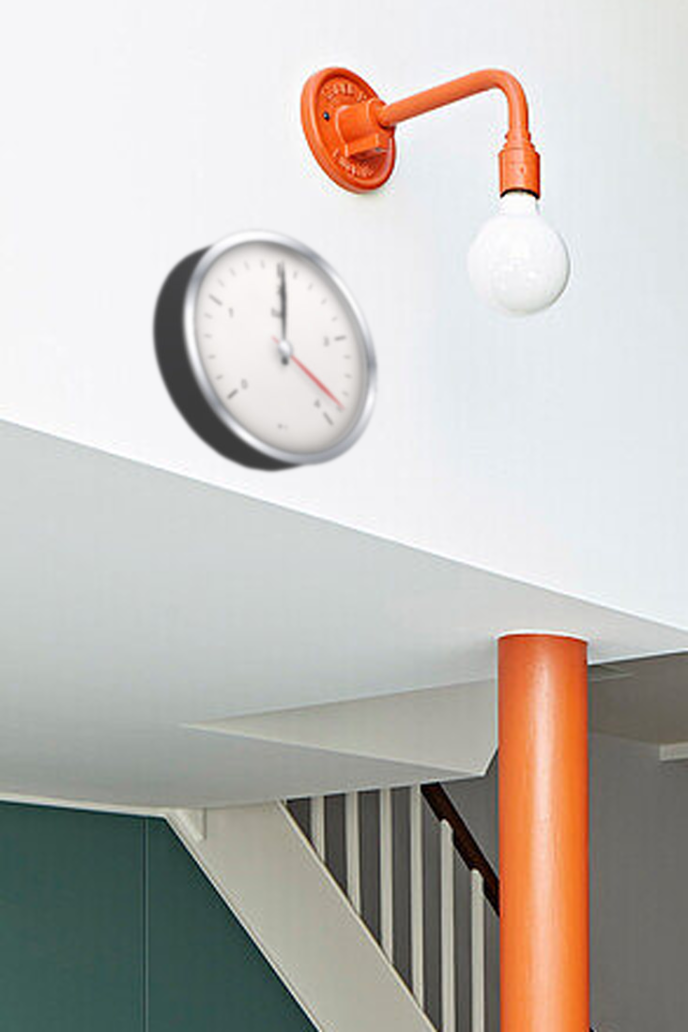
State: 2 bar
